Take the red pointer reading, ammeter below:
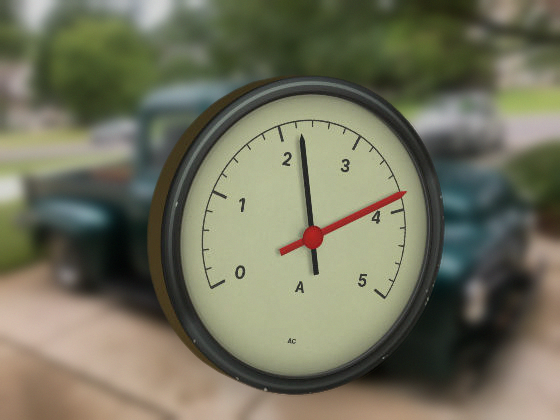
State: 3.8 A
